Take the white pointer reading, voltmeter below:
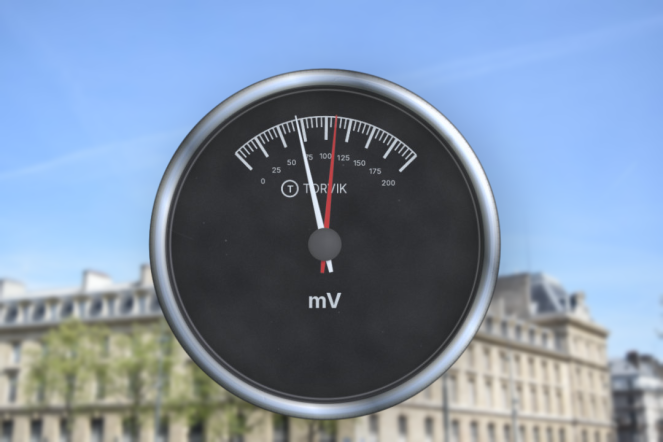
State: 70 mV
